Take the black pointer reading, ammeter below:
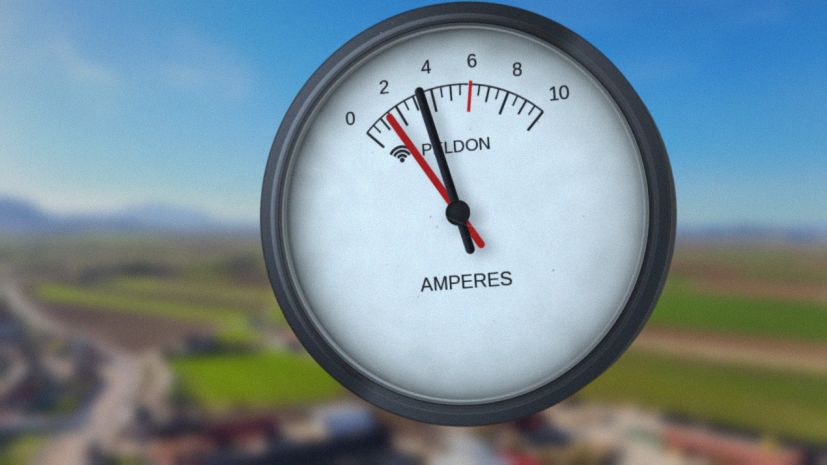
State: 3.5 A
